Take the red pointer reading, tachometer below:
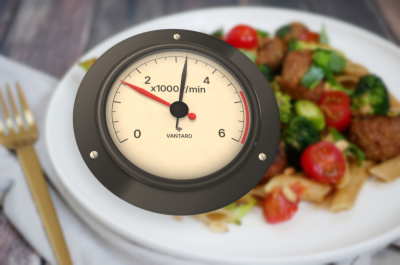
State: 1500 rpm
